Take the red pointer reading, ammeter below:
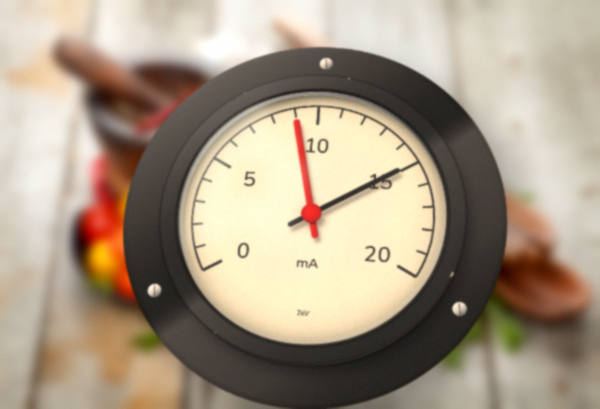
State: 9 mA
